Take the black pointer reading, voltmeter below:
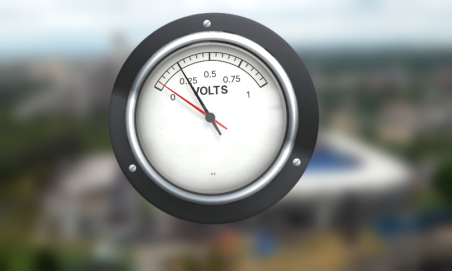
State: 0.25 V
